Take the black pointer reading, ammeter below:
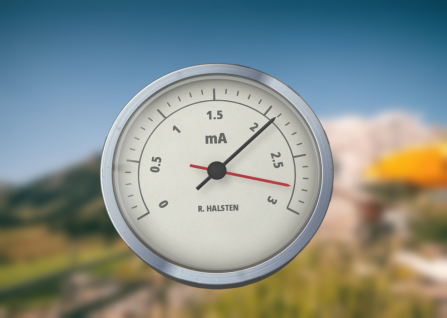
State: 2.1 mA
